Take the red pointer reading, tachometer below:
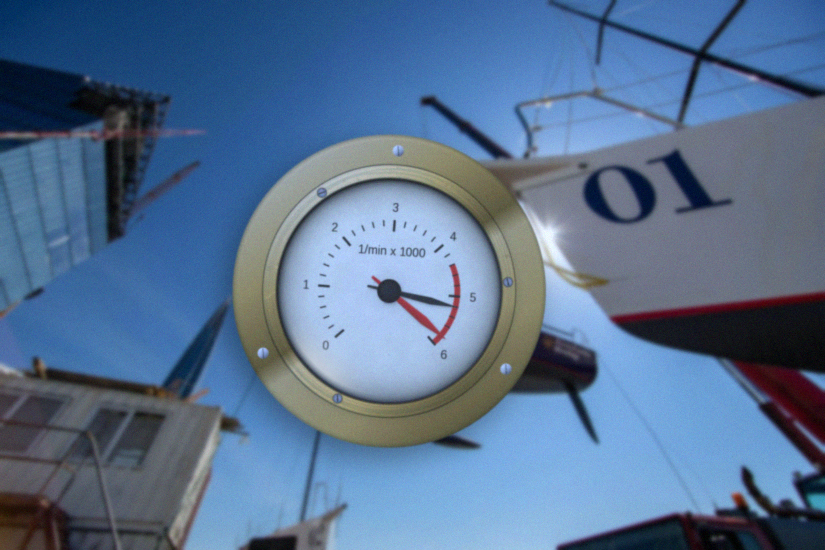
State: 5800 rpm
